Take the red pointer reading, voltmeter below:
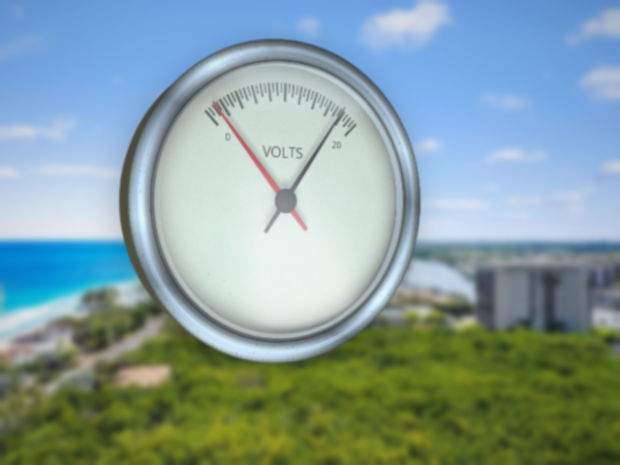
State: 1 V
